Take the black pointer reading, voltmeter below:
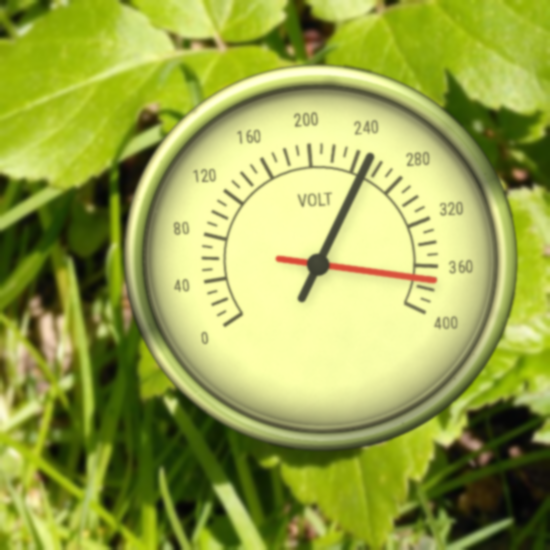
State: 250 V
